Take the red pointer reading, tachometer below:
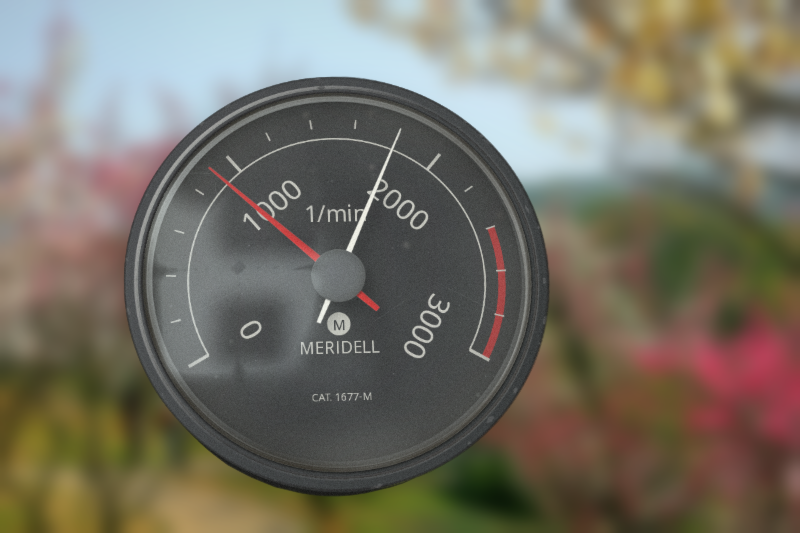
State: 900 rpm
